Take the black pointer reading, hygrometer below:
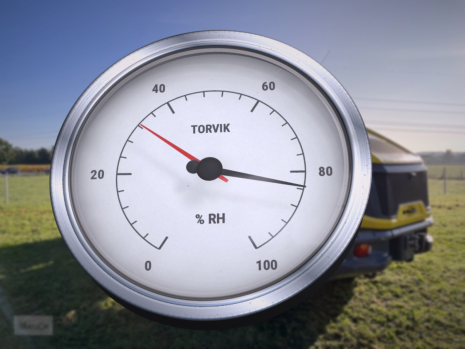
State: 84 %
